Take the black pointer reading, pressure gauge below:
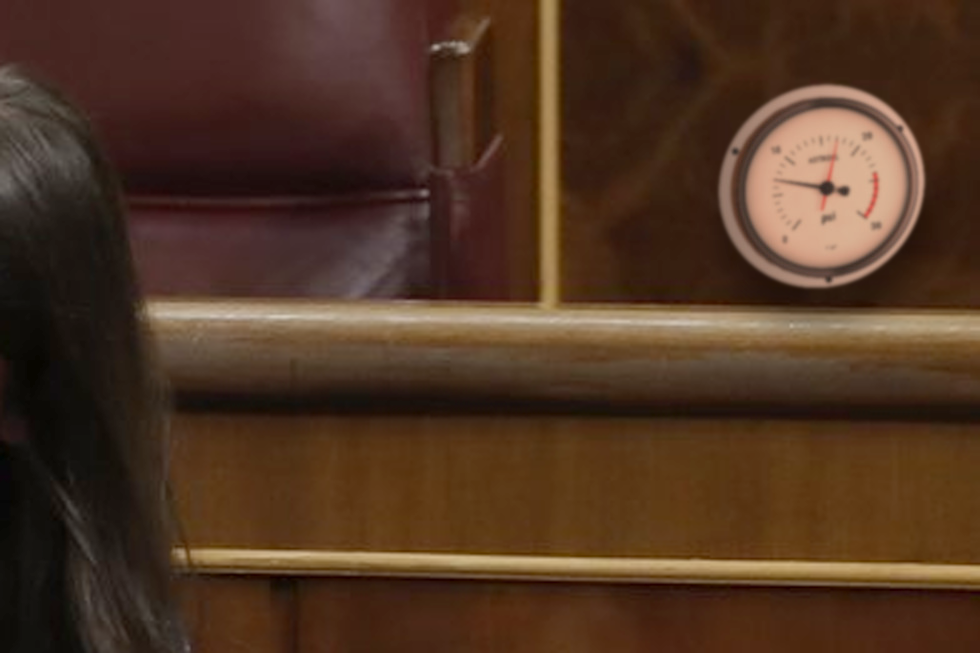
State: 7 psi
